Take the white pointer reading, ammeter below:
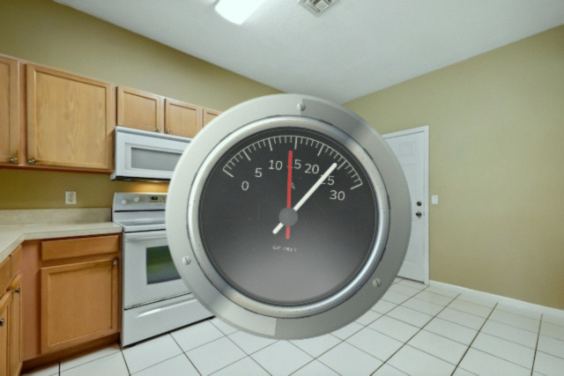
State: 24 A
